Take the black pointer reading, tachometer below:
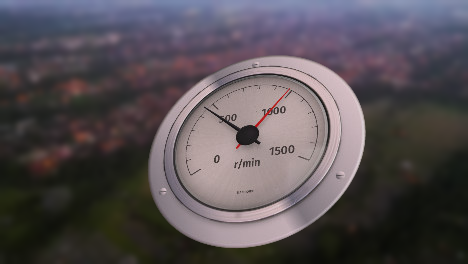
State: 450 rpm
